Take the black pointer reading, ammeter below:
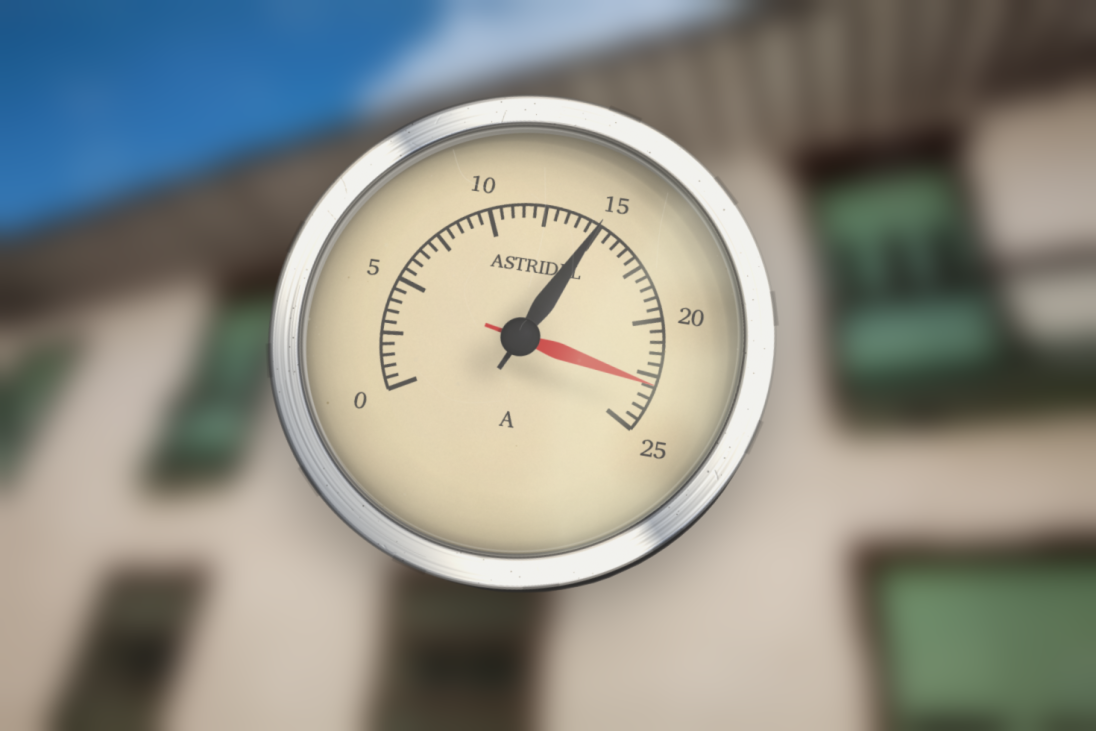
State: 15 A
